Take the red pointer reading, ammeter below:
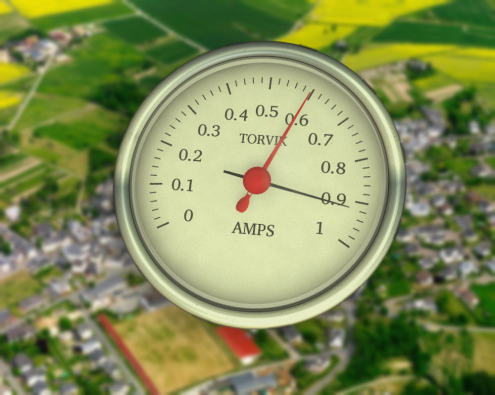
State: 0.6 A
